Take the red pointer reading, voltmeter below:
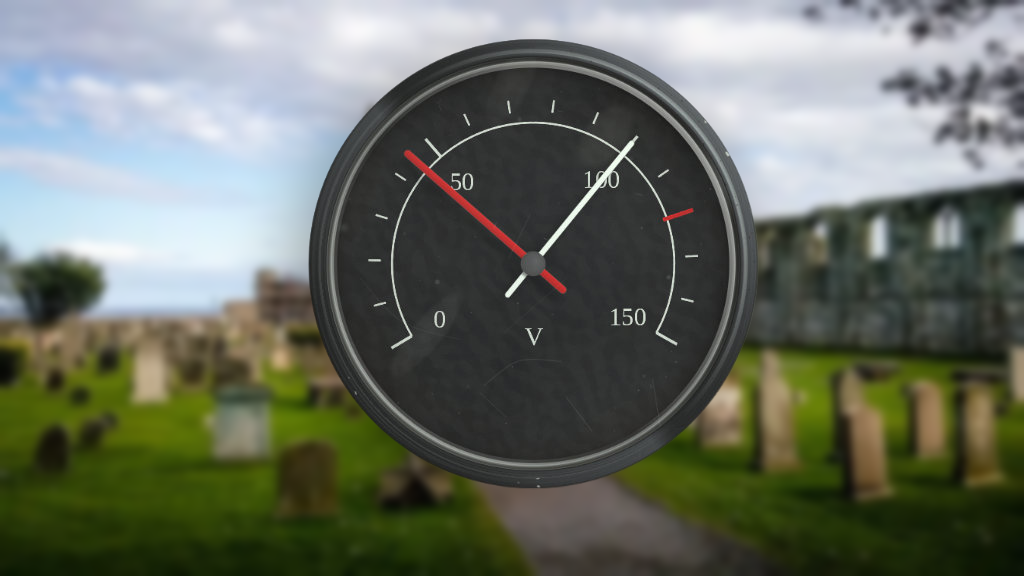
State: 45 V
